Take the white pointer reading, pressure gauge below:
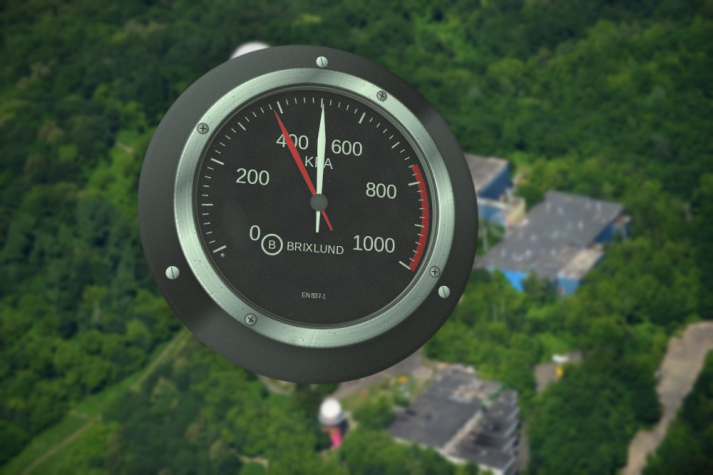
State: 500 kPa
